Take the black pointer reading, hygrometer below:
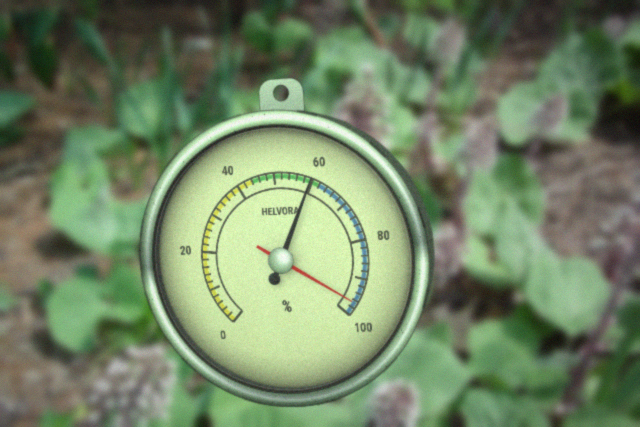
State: 60 %
